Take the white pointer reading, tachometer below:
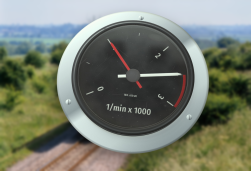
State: 2500 rpm
